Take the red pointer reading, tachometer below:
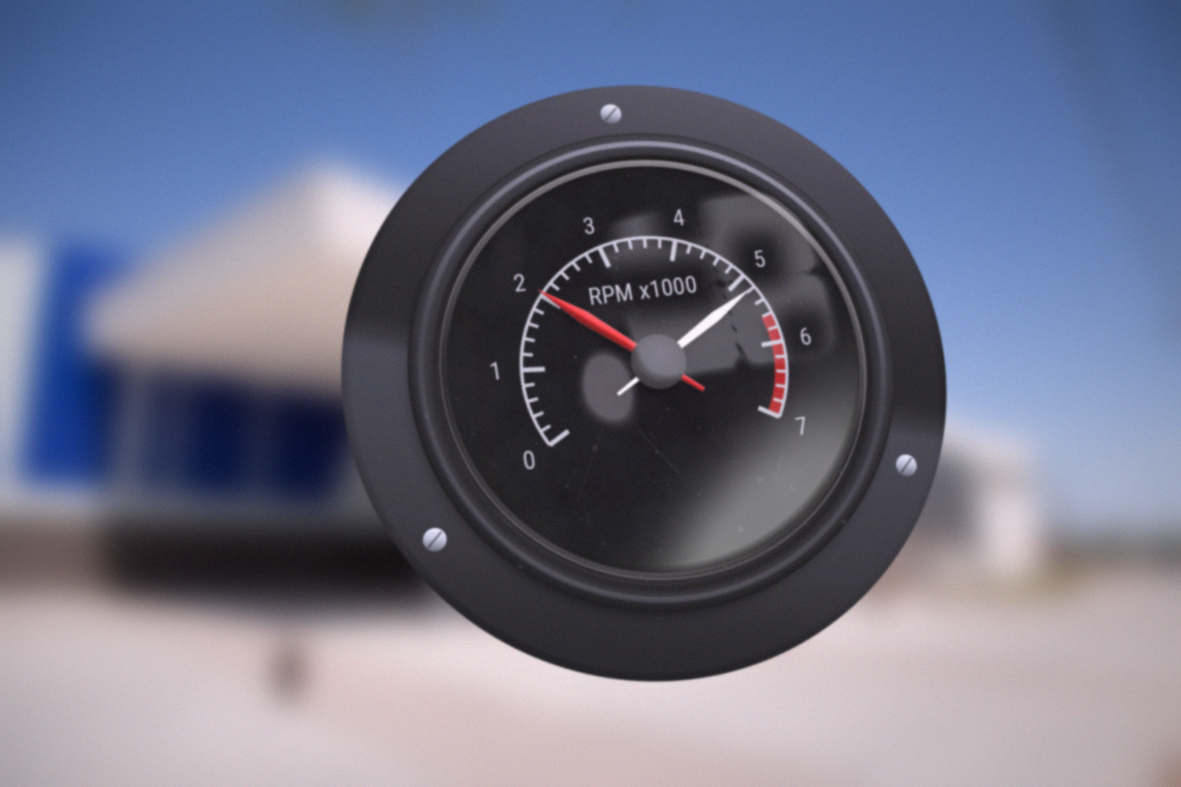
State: 2000 rpm
